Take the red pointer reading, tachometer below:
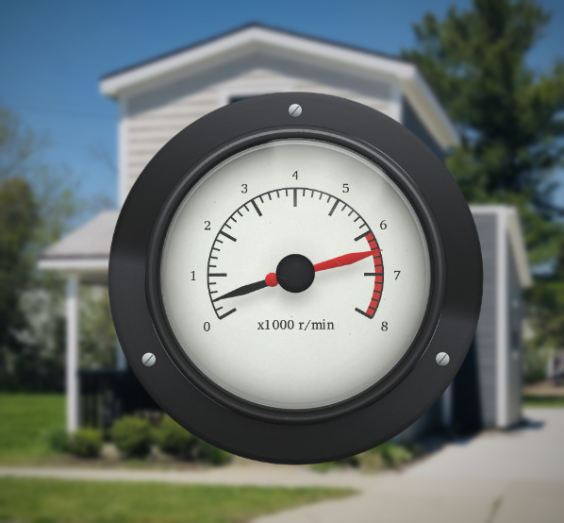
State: 6500 rpm
